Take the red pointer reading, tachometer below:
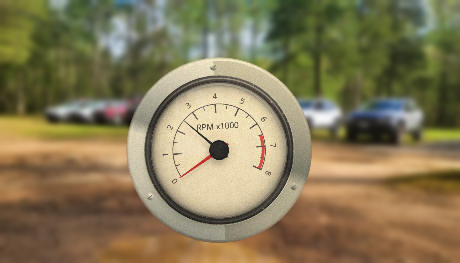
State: 0 rpm
